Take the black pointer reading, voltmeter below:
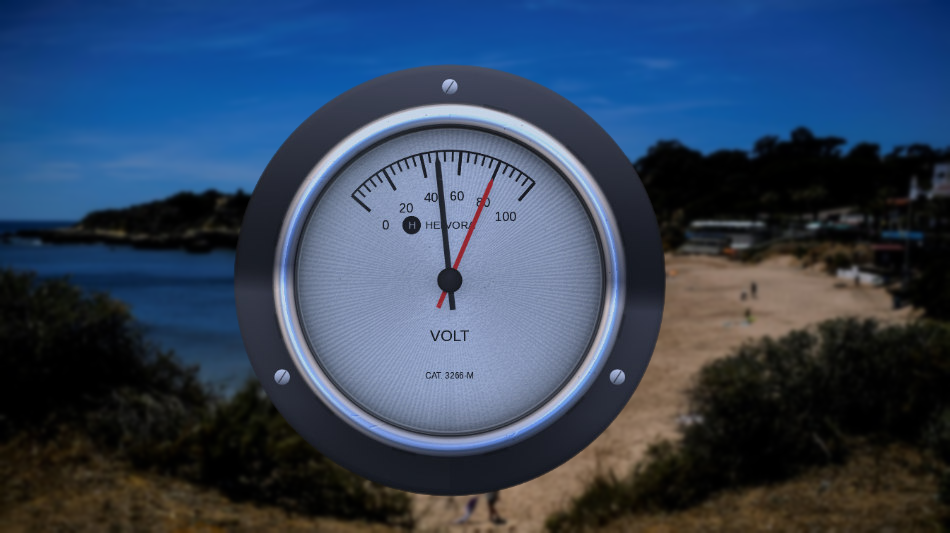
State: 48 V
